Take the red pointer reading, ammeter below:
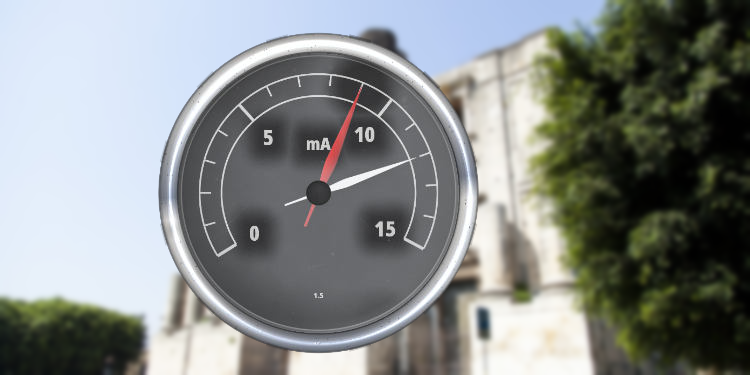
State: 9 mA
